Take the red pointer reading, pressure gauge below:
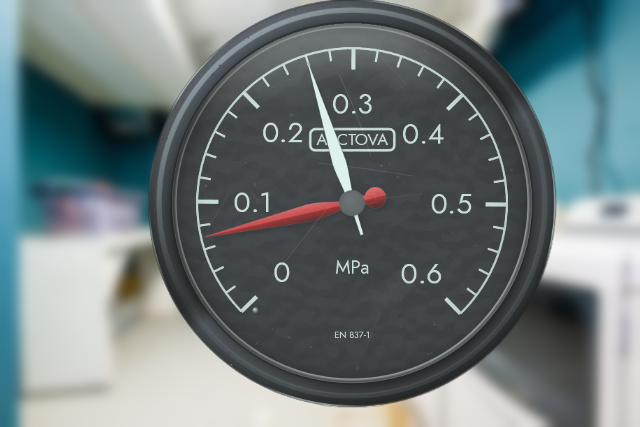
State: 0.07 MPa
